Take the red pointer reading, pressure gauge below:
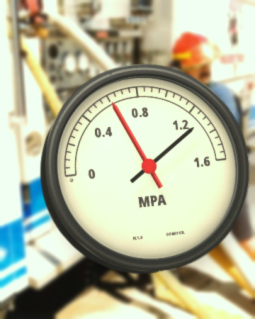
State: 0.6 MPa
